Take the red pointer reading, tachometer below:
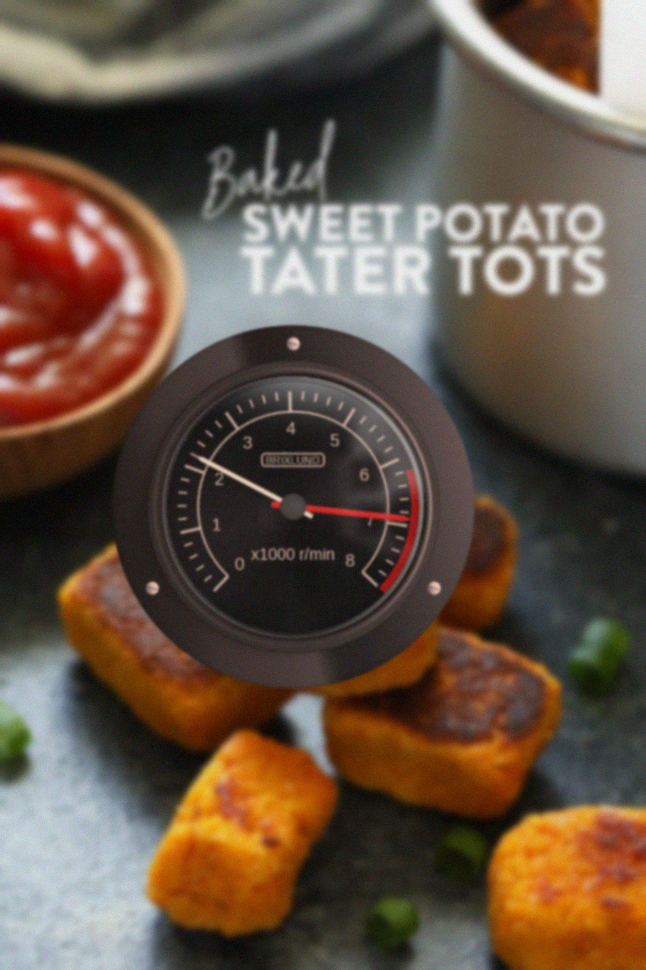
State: 6900 rpm
